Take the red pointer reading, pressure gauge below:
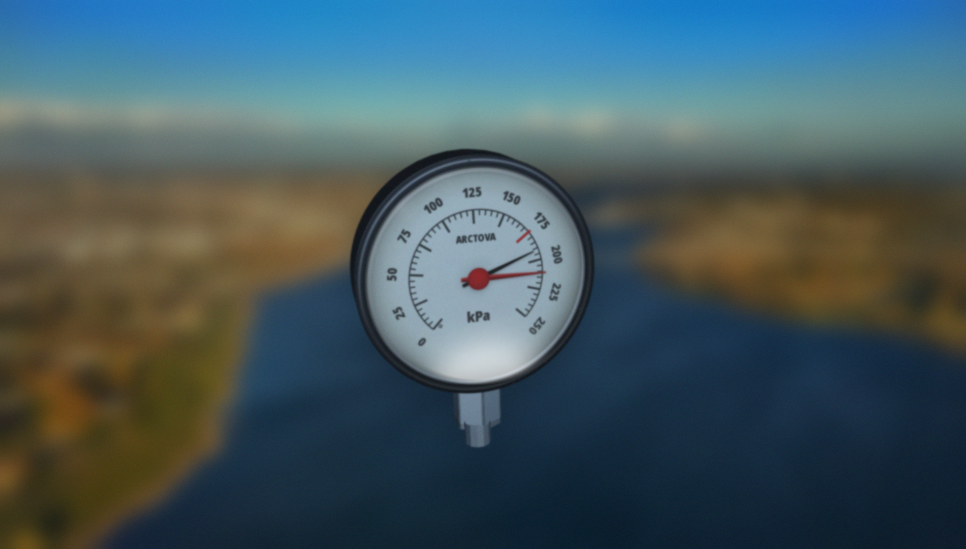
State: 210 kPa
